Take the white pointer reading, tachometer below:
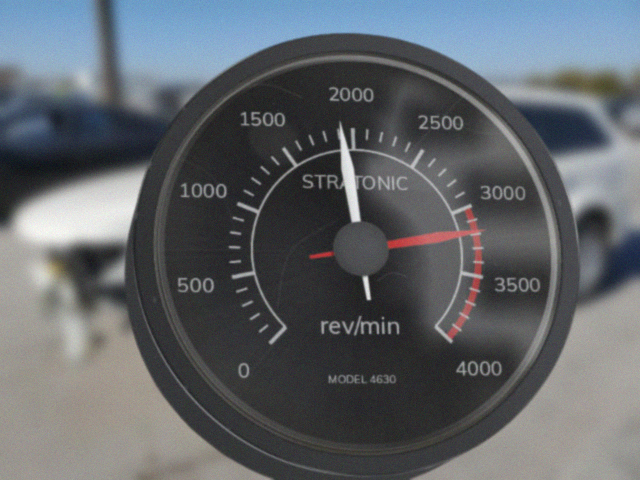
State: 1900 rpm
